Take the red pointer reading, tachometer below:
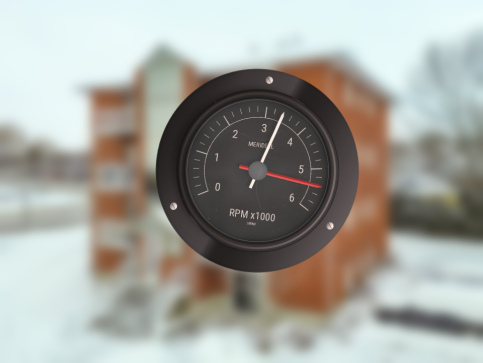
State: 5400 rpm
